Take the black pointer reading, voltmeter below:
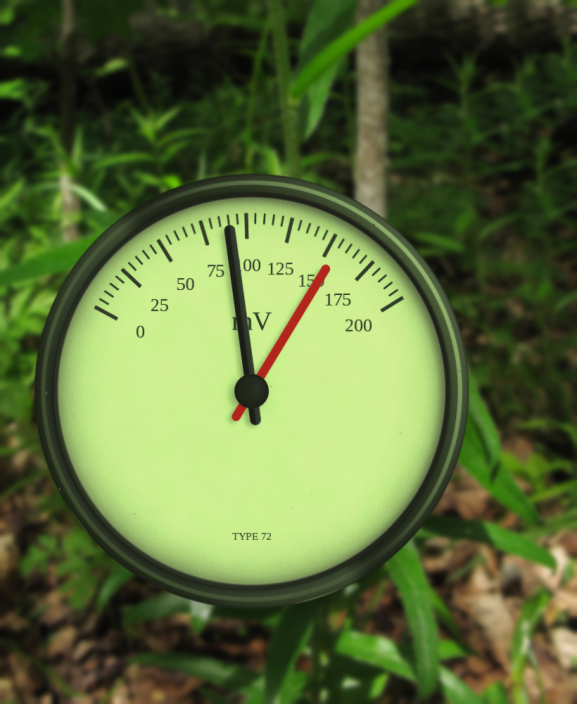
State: 90 mV
